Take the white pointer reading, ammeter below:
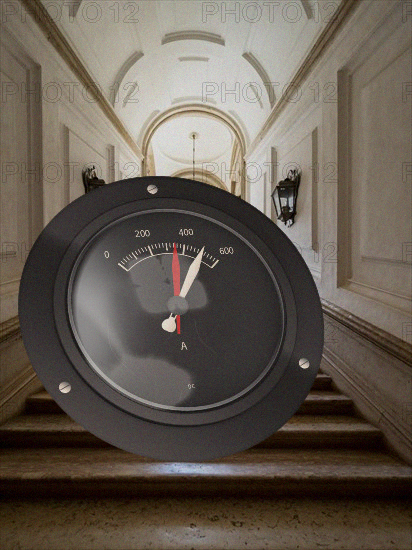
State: 500 A
